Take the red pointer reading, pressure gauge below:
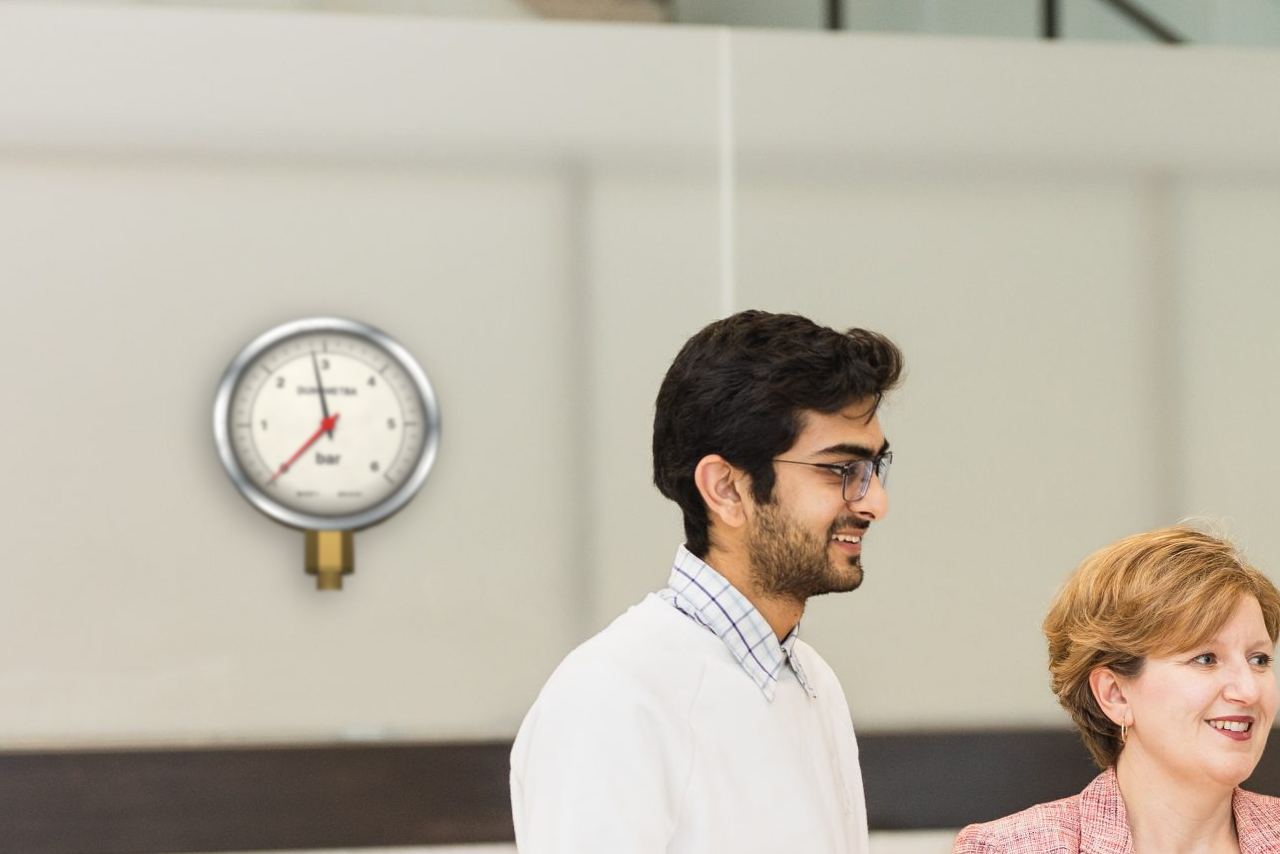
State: 0 bar
